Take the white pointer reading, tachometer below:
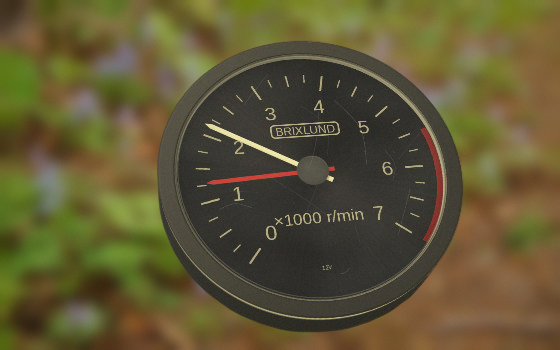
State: 2125 rpm
